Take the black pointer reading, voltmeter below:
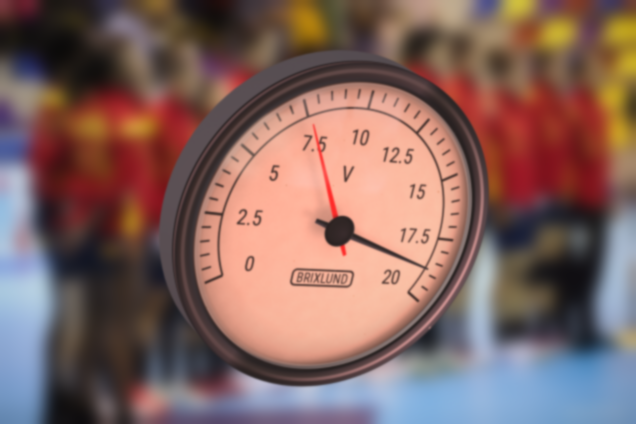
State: 18.75 V
